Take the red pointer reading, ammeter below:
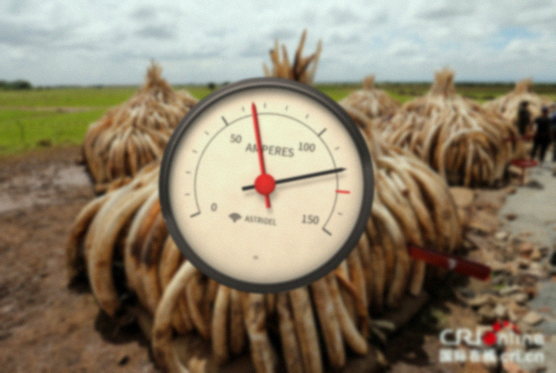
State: 65 A
